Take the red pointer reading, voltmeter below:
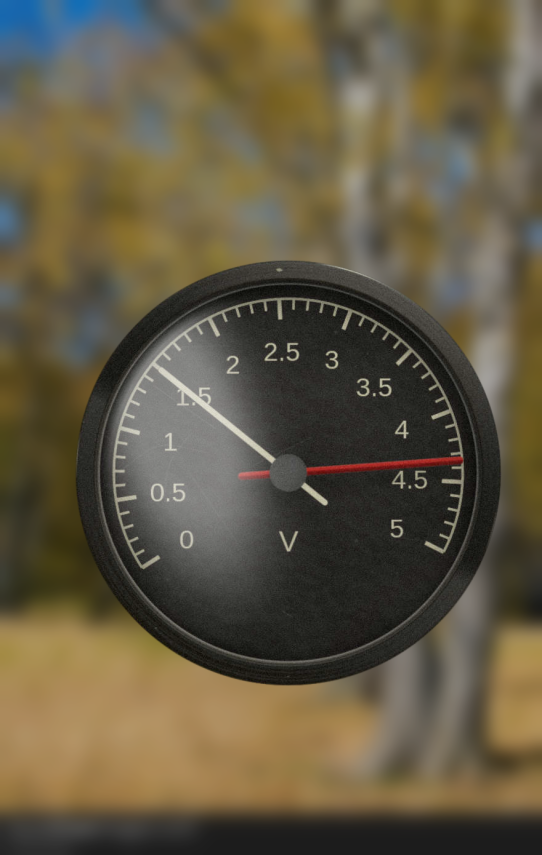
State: 4.35 V
